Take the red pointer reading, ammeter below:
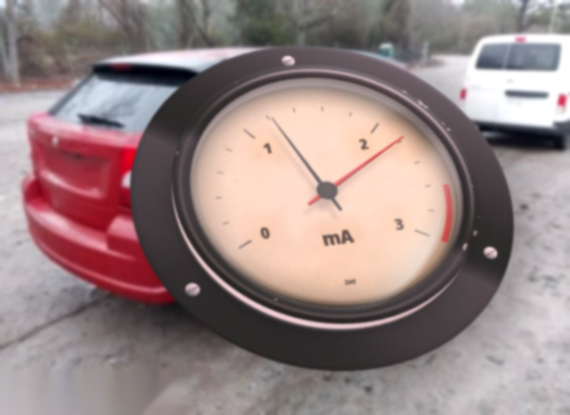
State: 2.2 mA
